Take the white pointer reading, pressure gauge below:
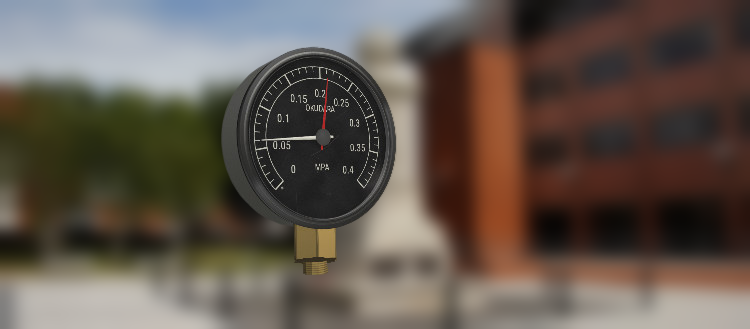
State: 0.06 MPa
